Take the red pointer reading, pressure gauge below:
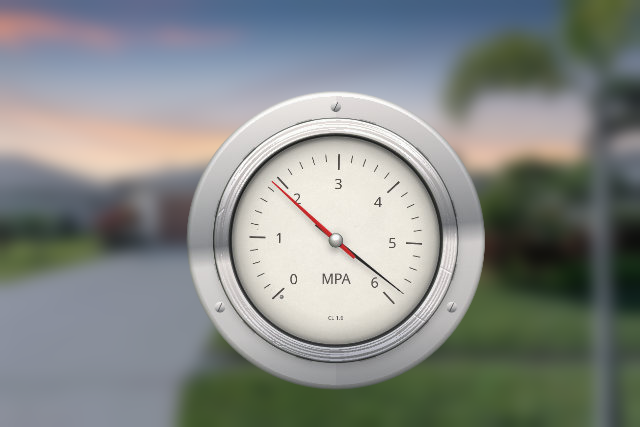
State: 1.9 MPa
